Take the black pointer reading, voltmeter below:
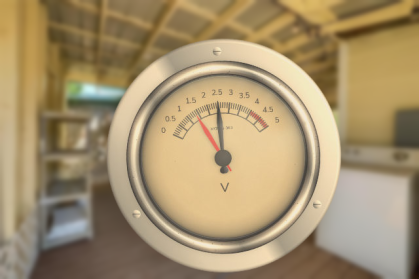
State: 2.5 V
